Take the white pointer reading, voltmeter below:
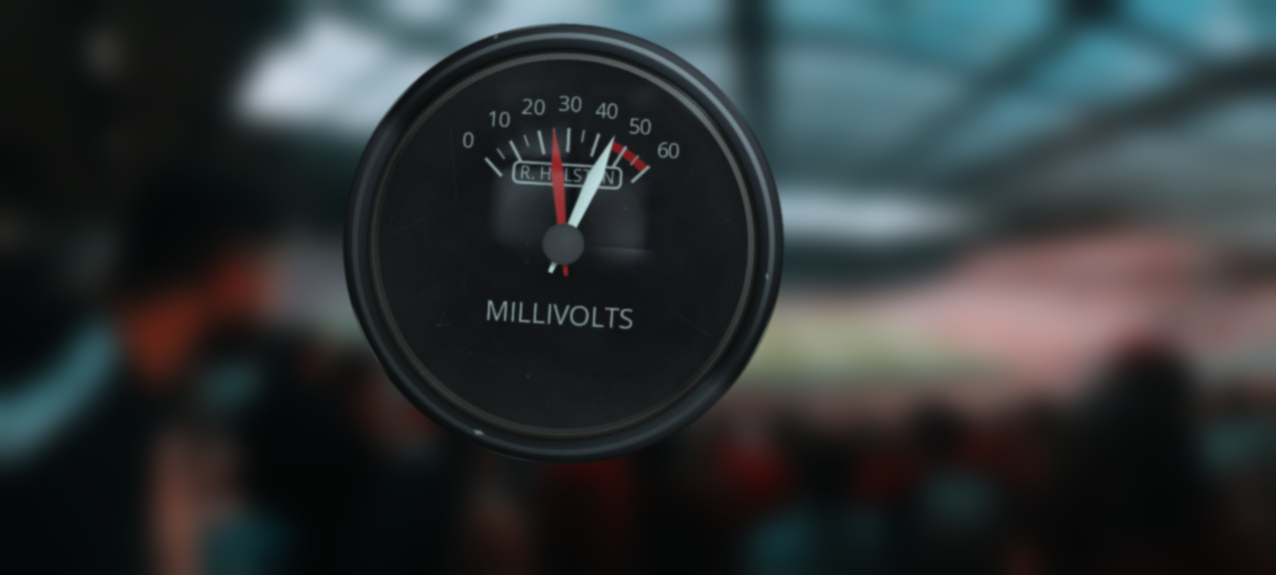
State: 45 mV
